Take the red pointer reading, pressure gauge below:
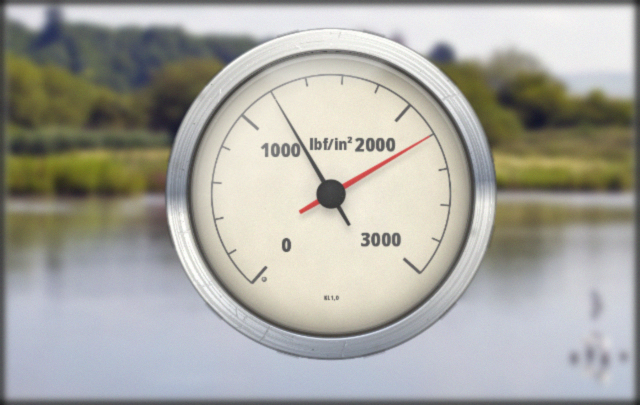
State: 2200 psi
